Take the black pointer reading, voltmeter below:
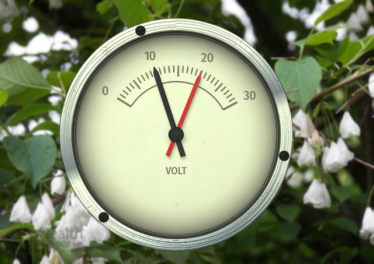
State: 10 V
